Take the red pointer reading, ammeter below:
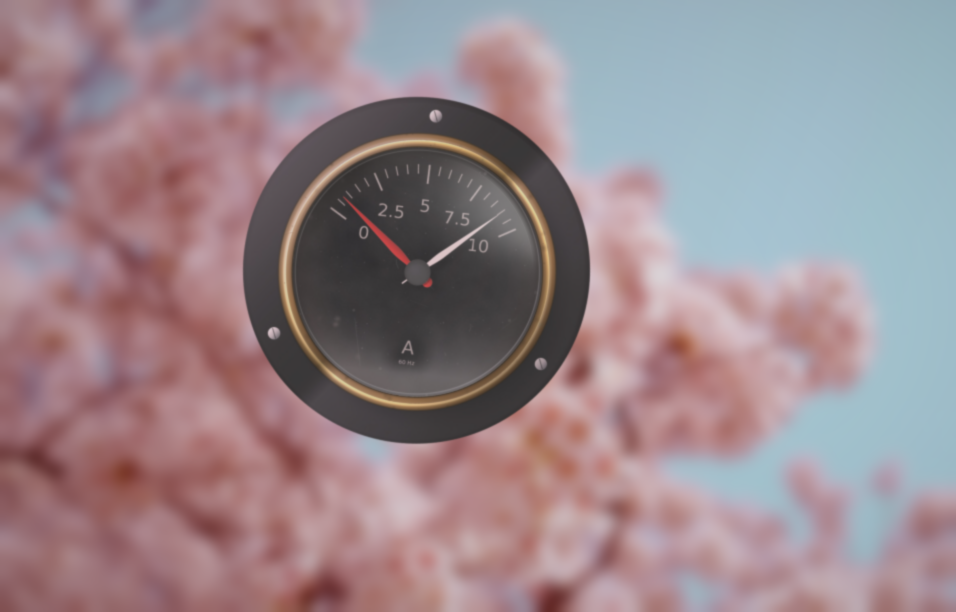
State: 0.75 A
